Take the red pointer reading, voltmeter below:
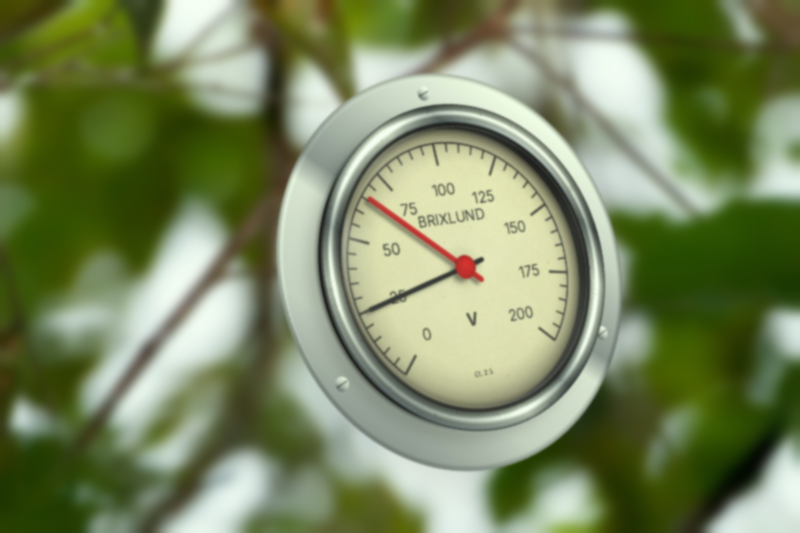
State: 65 V
